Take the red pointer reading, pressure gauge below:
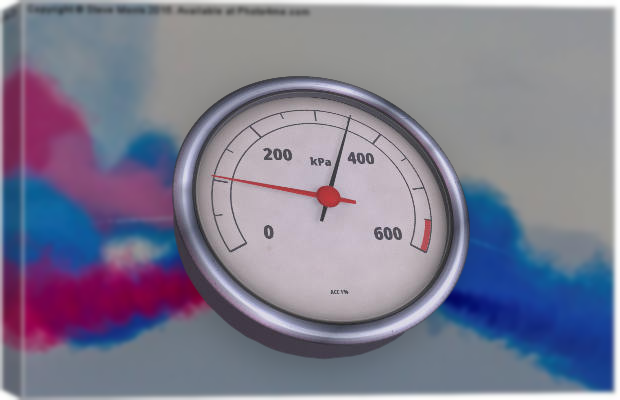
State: 100 kPa
